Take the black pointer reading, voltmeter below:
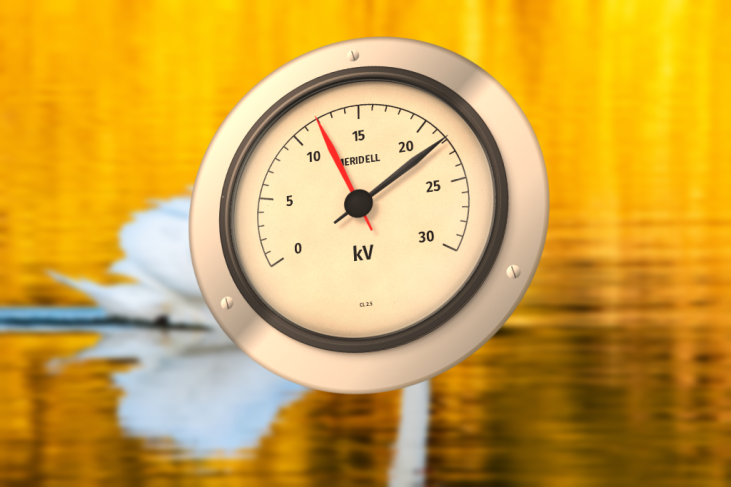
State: 22 kV
